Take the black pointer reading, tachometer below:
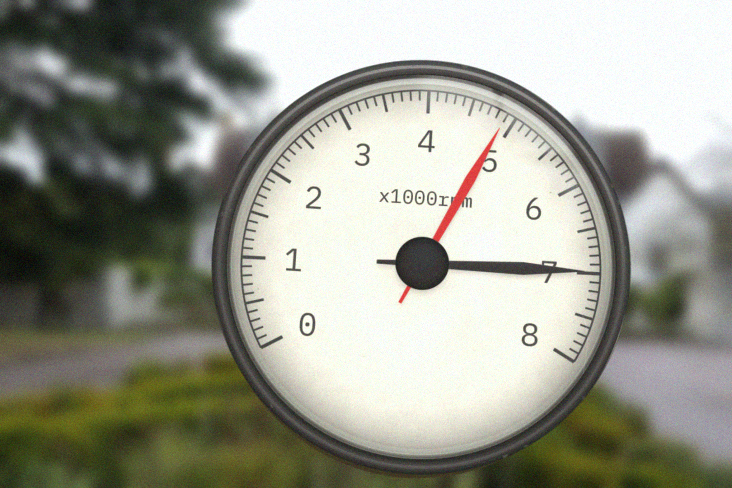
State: 7000 rpm
